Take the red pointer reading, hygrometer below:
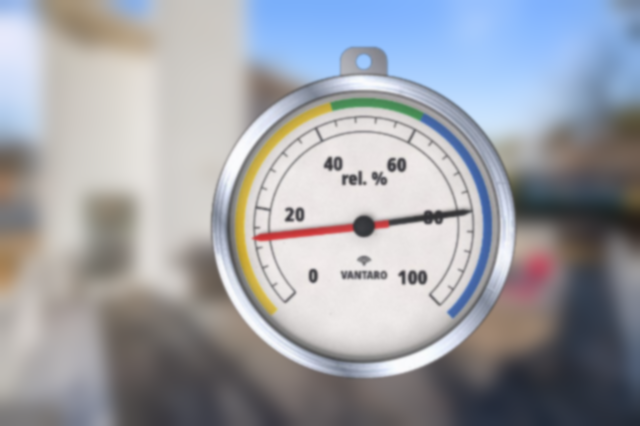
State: 14 %
